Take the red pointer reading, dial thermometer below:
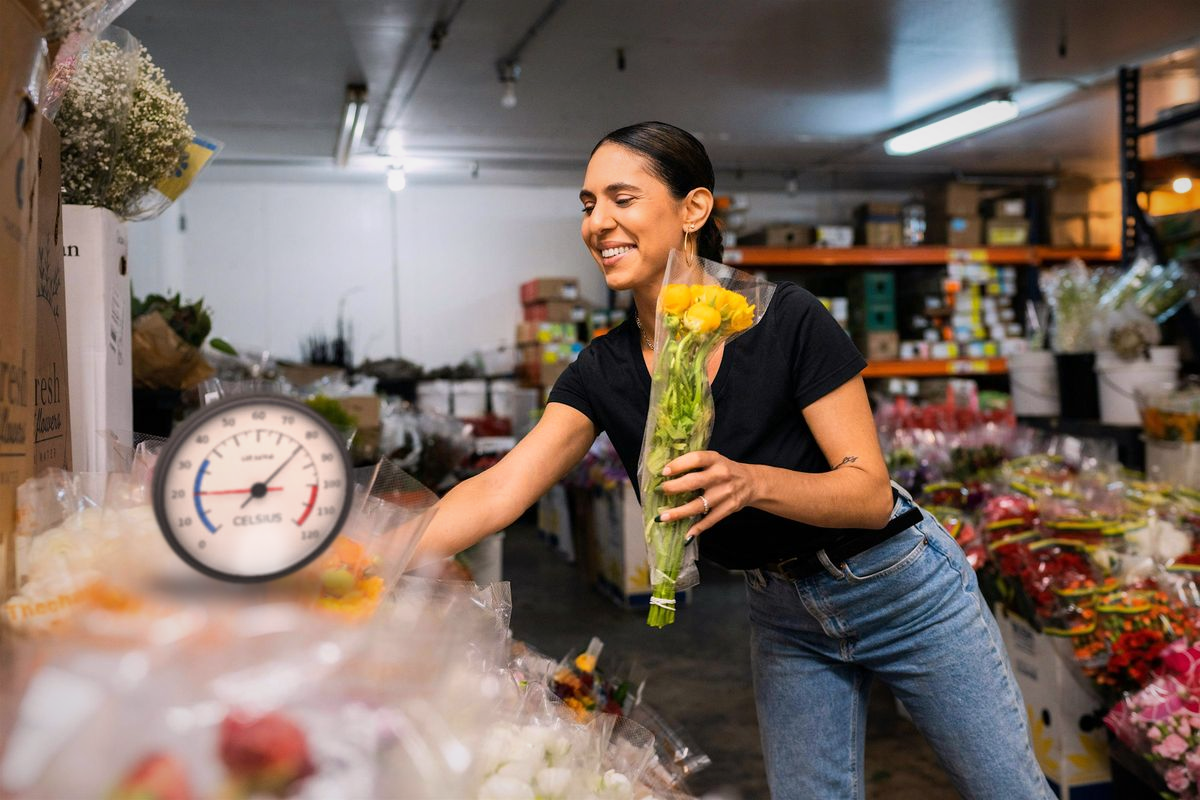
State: 20 °C
